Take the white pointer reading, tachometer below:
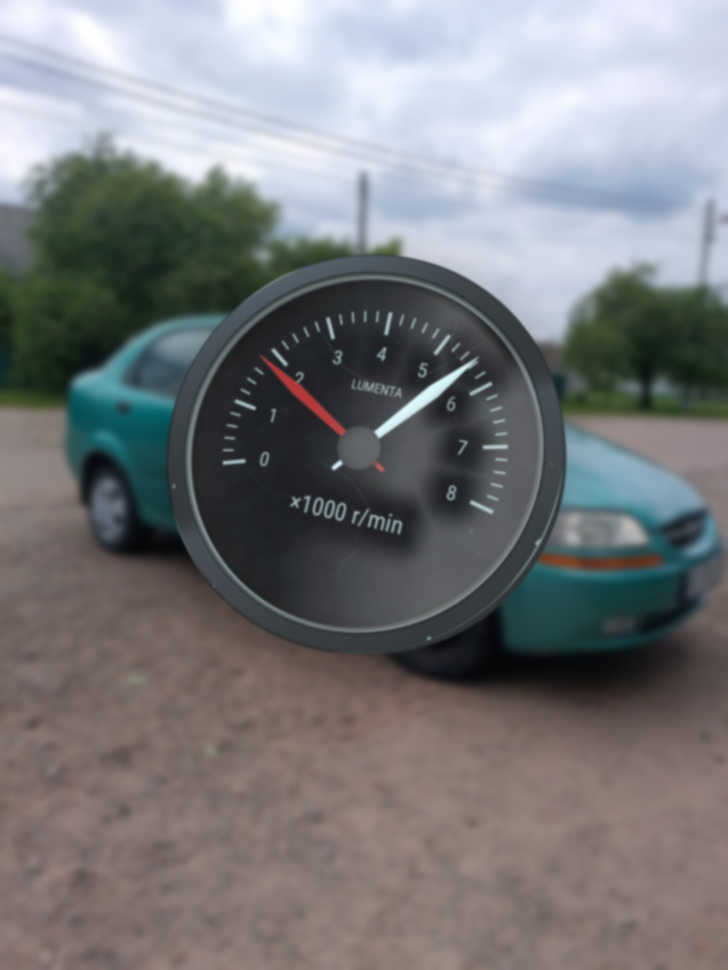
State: 5600 rpm
